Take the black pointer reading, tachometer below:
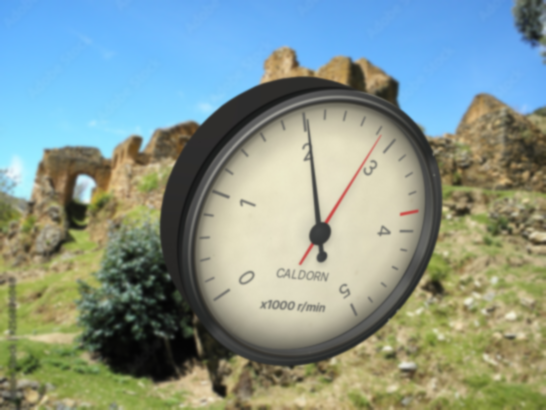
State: 2000 rpm
